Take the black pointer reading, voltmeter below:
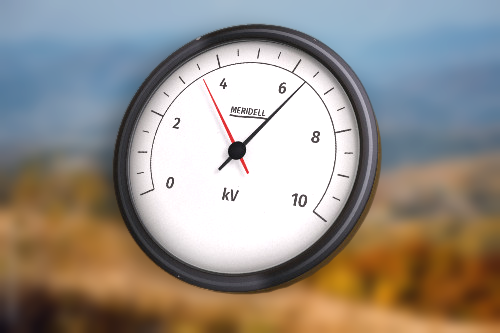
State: 6.5 kV
